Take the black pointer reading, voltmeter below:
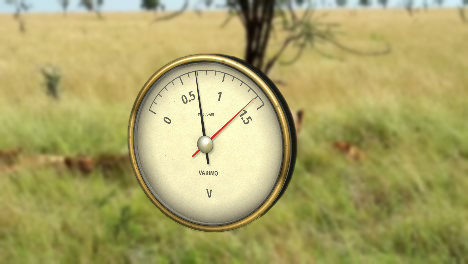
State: 0.7 V
